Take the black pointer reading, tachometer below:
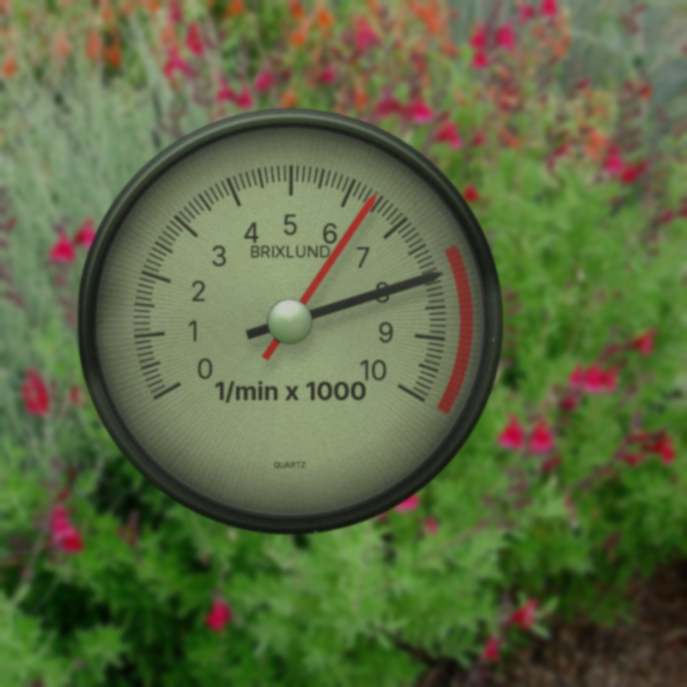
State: 8000 rpm
